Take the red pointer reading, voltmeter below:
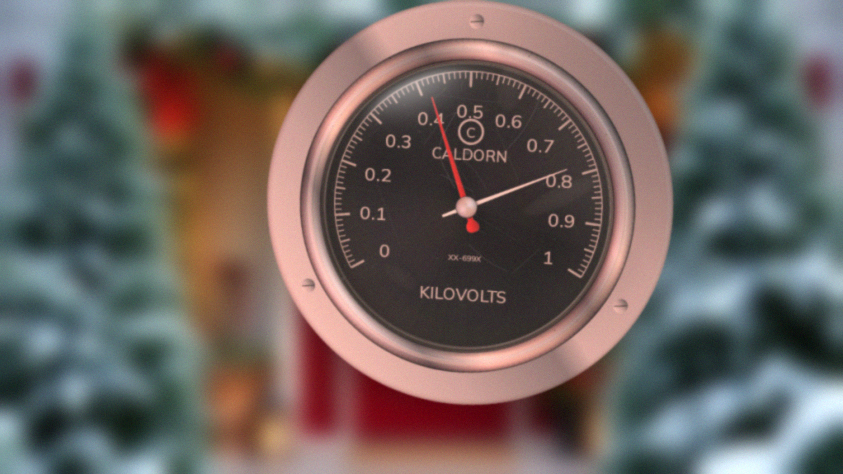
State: 0.42 kV
